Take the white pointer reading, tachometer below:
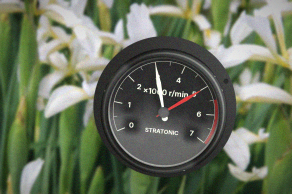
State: 3000 rpm
